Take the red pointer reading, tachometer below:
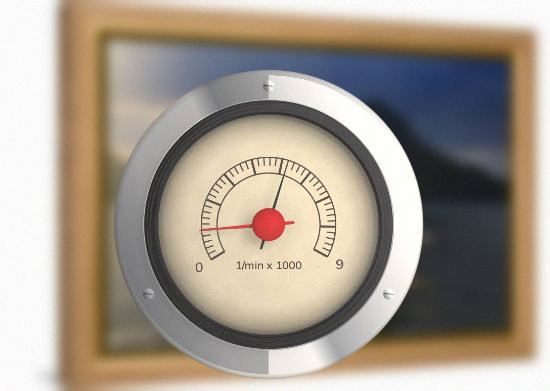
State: 1000 rpm
